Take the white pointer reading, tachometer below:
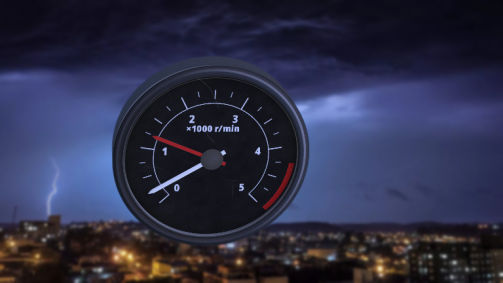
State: 250 rpm
